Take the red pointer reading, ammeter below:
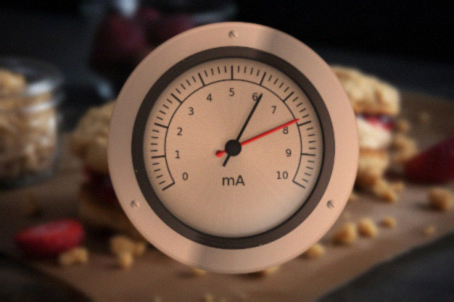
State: 7.8 mA
